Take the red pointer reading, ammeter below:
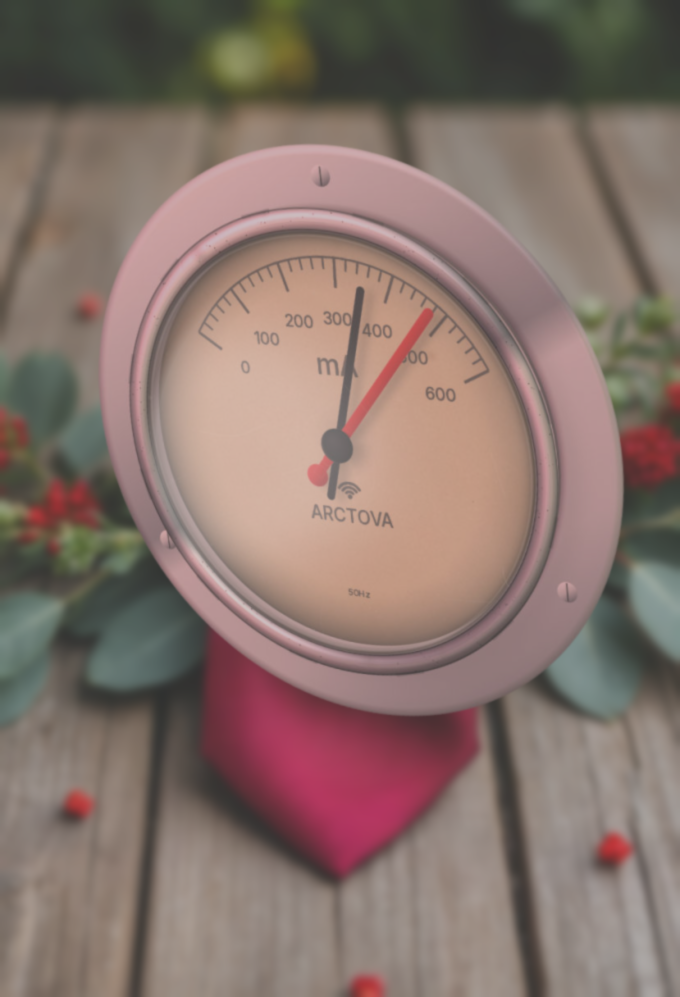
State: 480 mA
